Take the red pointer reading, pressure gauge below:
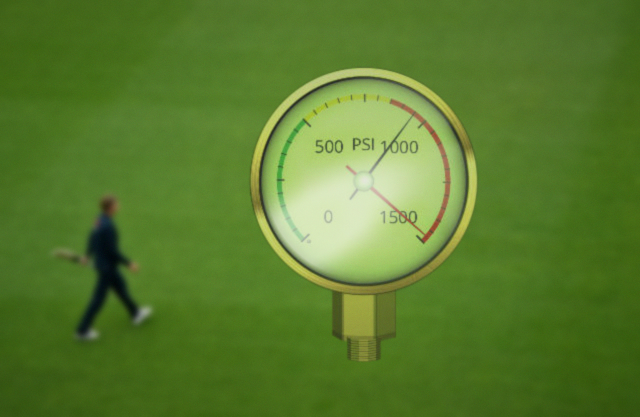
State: 1475 psi
